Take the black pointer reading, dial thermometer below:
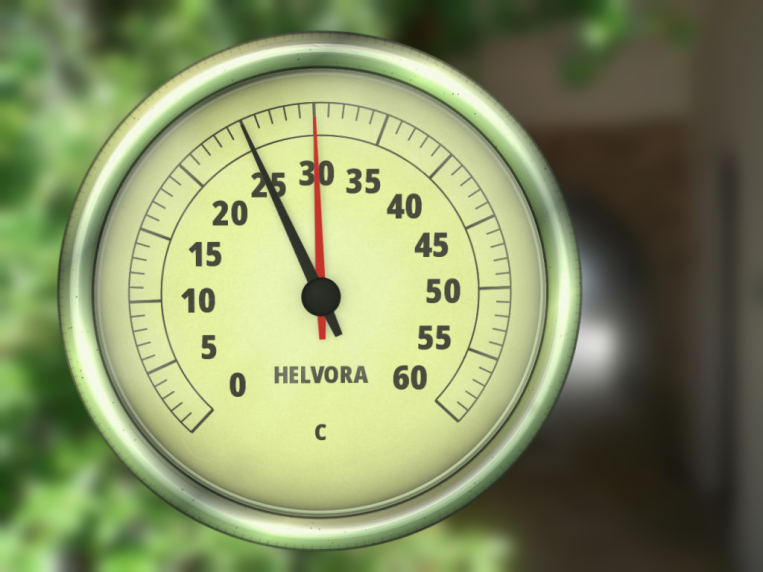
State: 25 °C
